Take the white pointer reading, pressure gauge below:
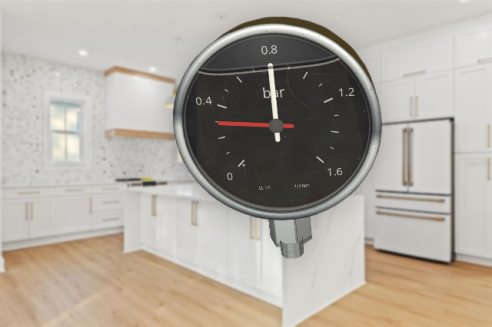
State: 0.8 bar
